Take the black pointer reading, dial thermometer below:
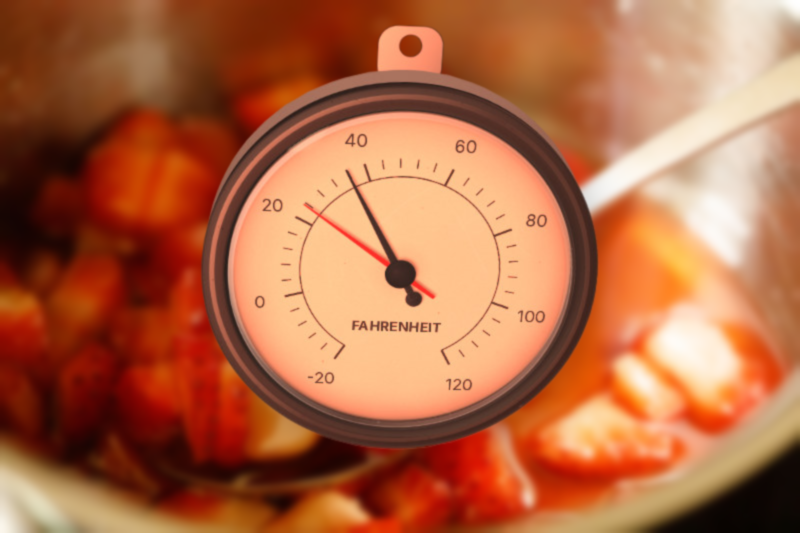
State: 36 °F
